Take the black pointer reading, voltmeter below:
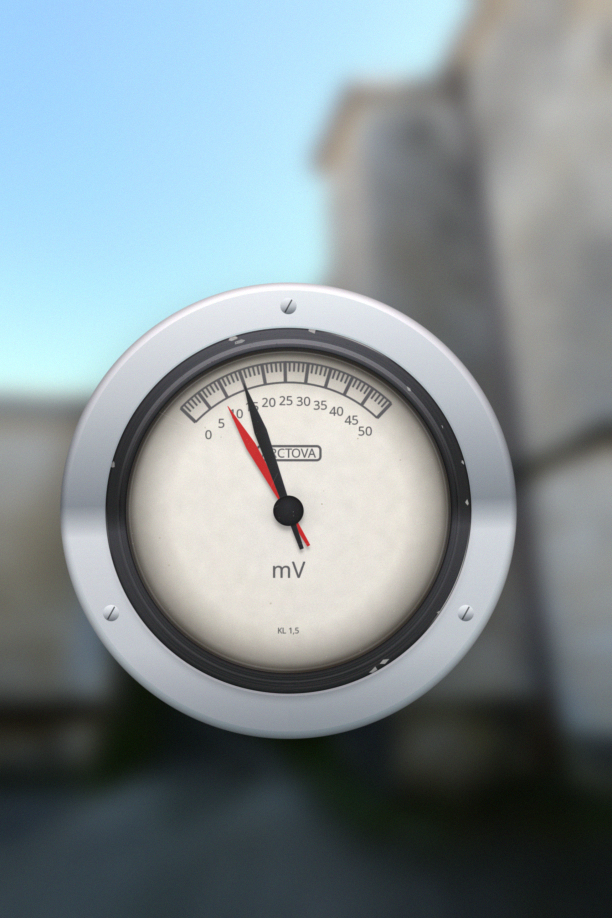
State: 15 mV
